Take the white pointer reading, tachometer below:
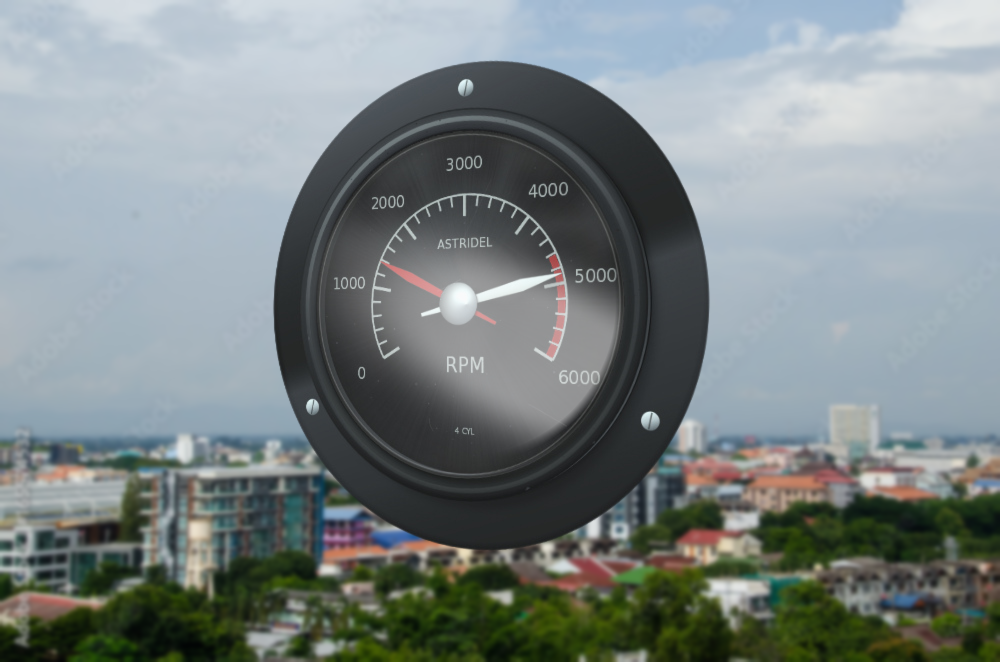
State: 4900 rpm
